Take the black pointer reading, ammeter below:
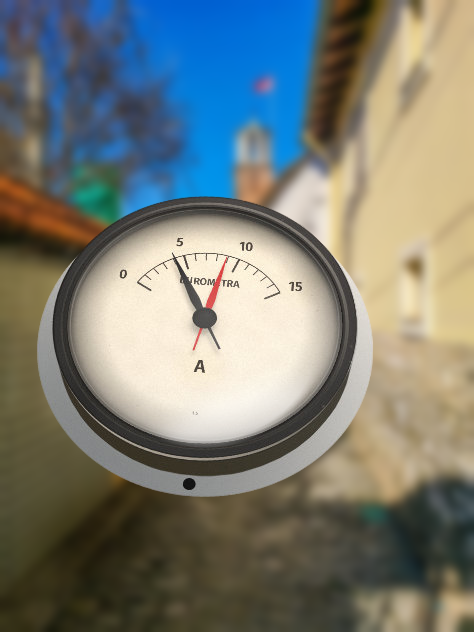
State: 4 A
